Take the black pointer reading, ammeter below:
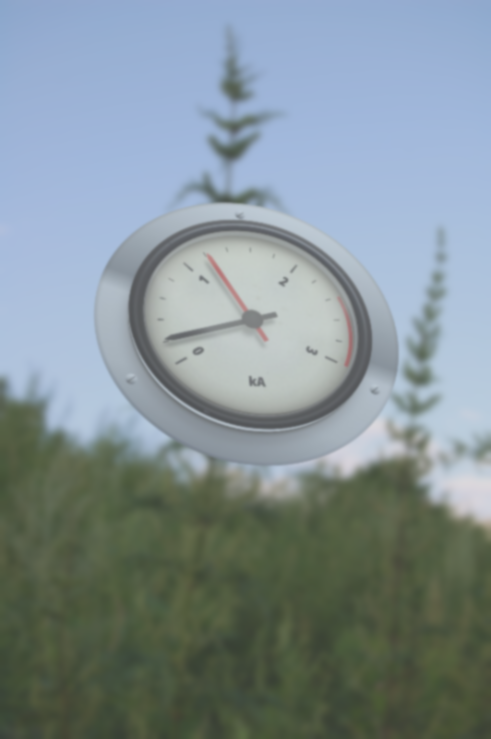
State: 0.2 kA
